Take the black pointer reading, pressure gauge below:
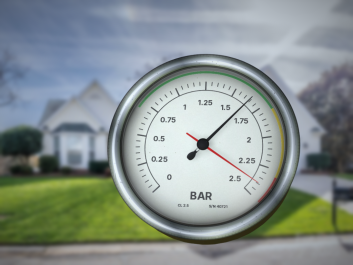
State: 1.65 bar
